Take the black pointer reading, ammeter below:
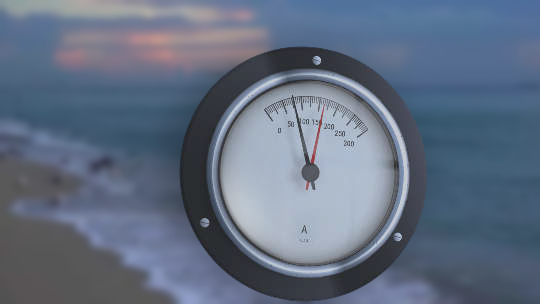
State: 75 A
